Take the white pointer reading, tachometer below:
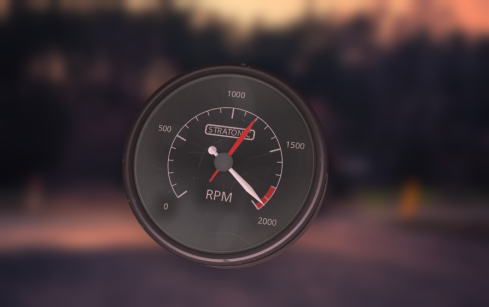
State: 1950 rpm
